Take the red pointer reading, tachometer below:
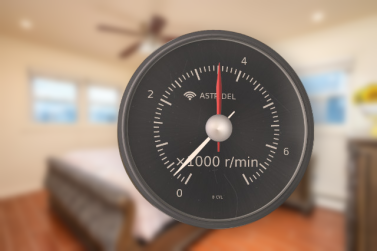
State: 3500 rpm
